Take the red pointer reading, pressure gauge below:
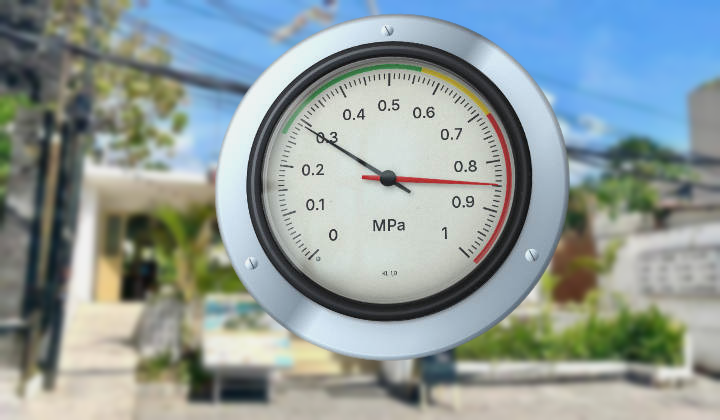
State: 0.85 MPa
